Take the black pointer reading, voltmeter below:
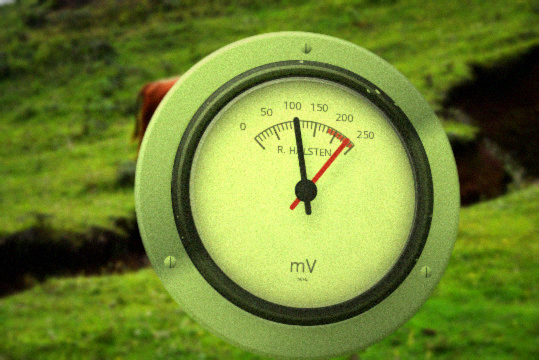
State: 100 mV
